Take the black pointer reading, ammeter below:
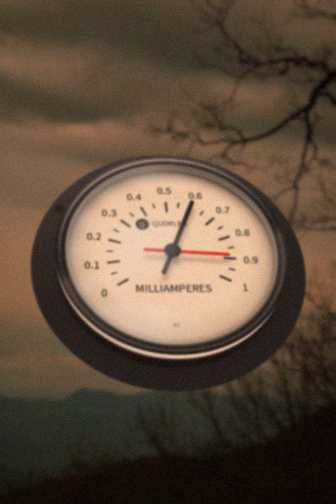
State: 0.6 mA
